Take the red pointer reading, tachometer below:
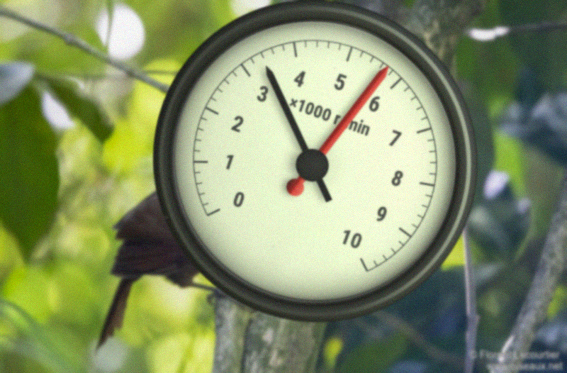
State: 5700 rpm
